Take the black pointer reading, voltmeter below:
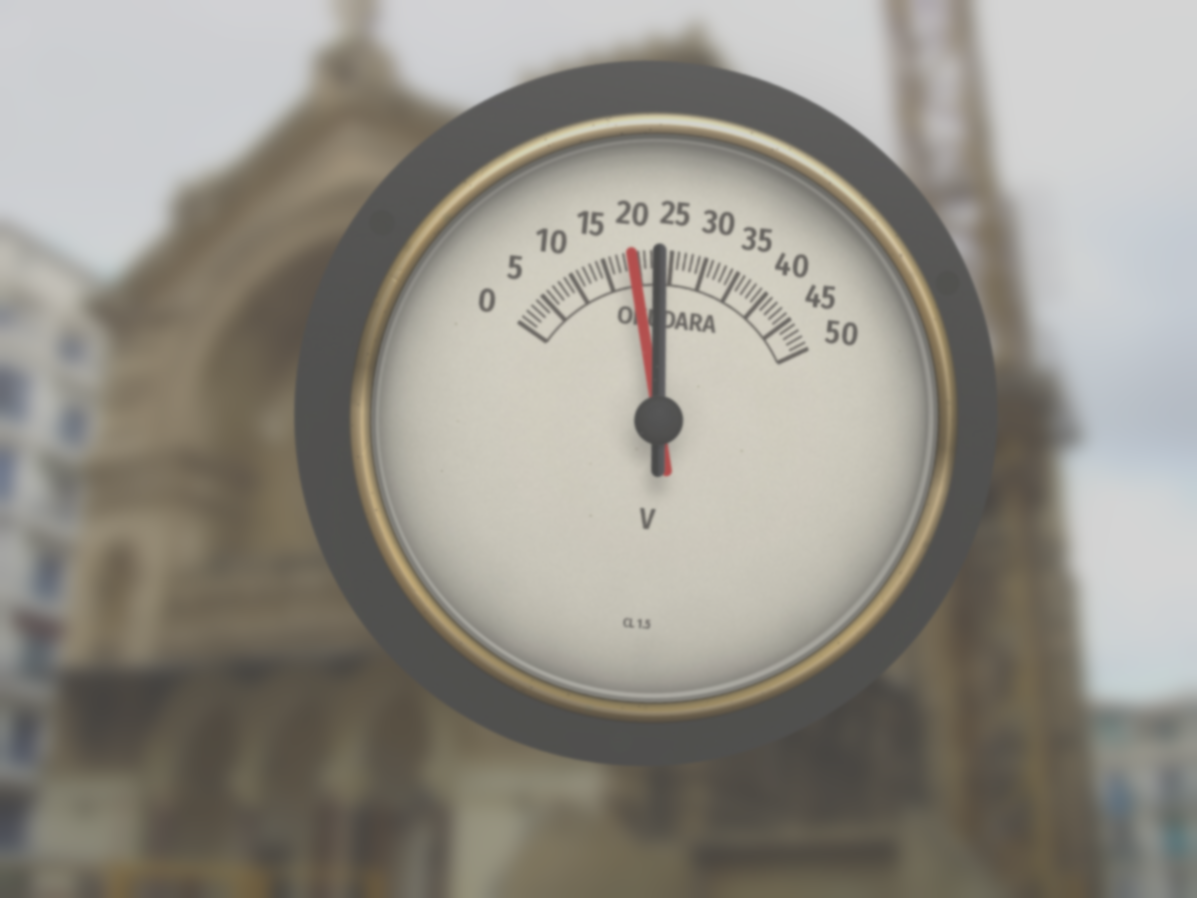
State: 23 V
